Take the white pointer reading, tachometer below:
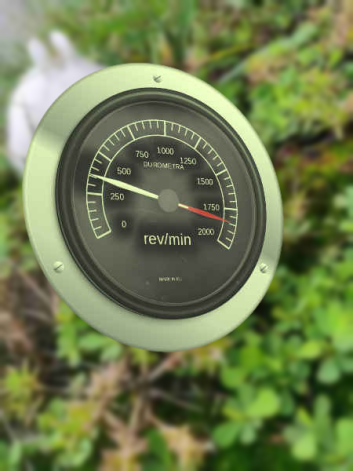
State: 350 rpm
